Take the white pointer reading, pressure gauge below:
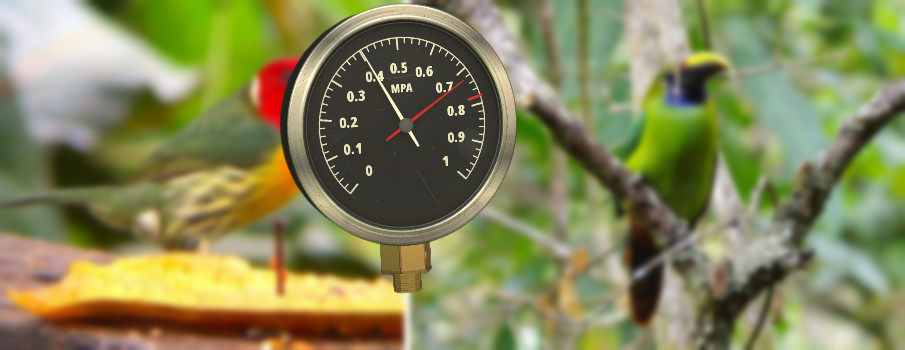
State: 0.4 MPa
